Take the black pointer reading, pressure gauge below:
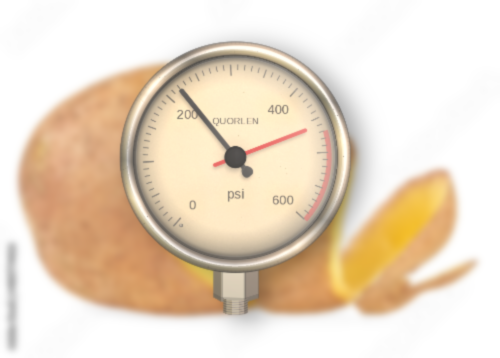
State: 220 psi
